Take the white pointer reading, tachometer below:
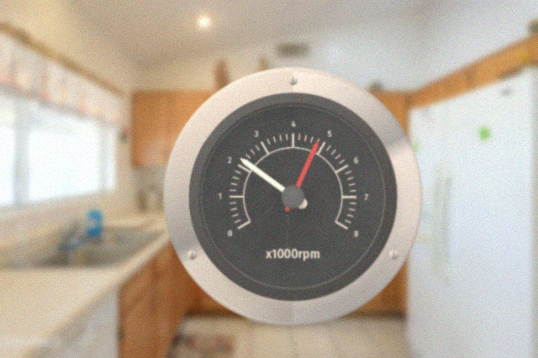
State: 2200 rpm
